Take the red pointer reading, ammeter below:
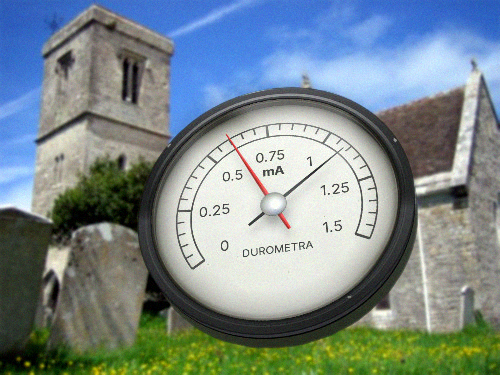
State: 0.6 mA
